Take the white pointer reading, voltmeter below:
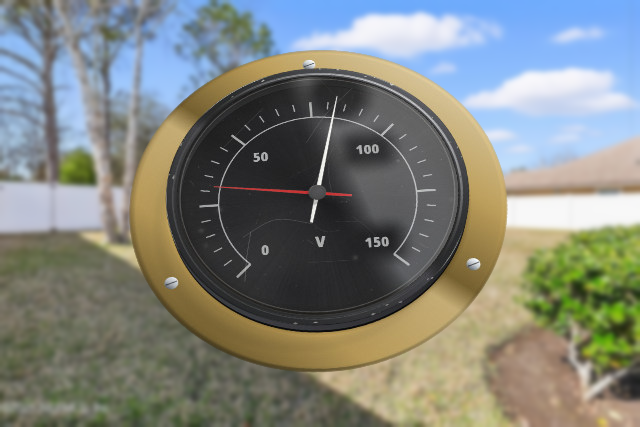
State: 82.5 V
